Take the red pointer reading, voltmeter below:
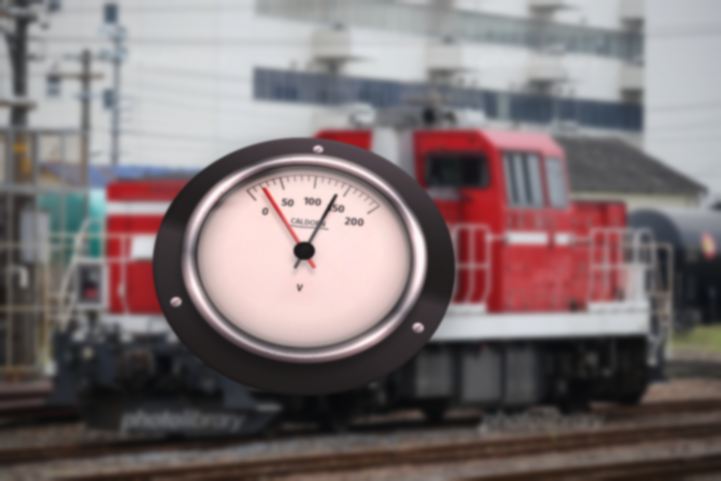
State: 20 V
